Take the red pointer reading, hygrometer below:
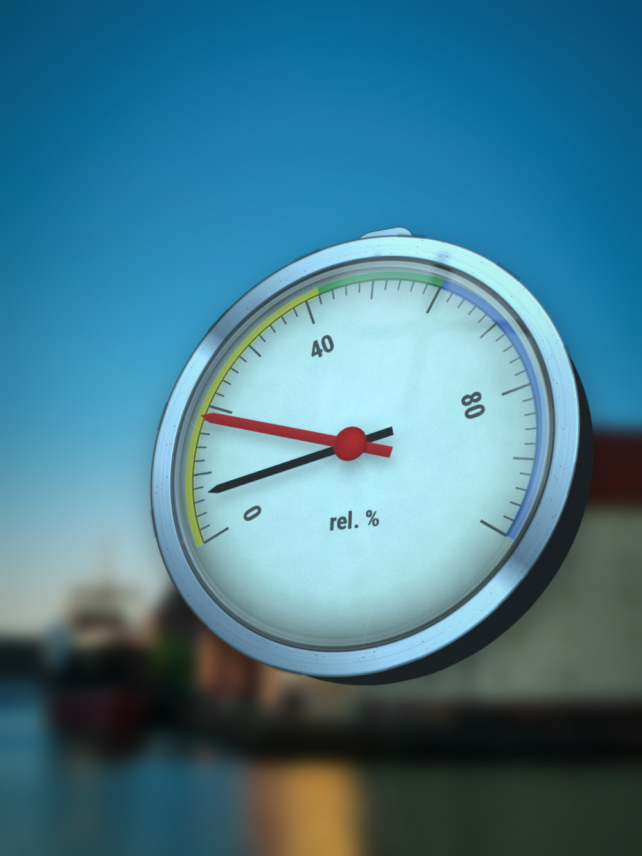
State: 18 %
